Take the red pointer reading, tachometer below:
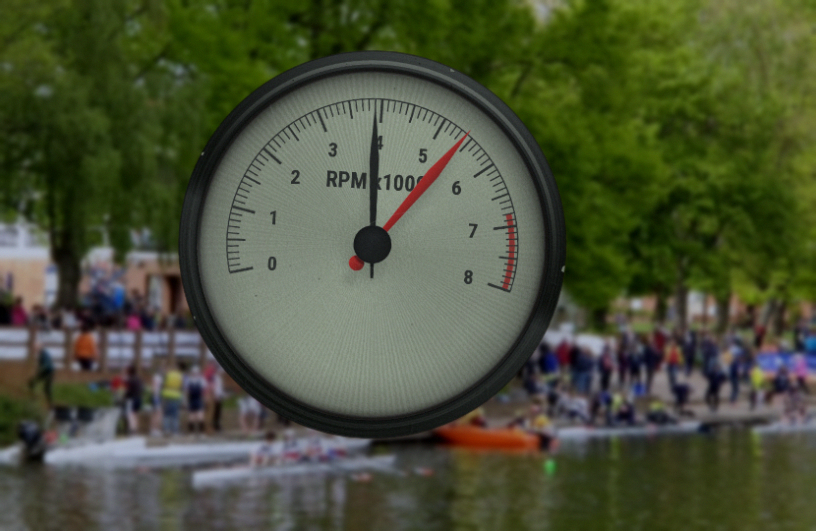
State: 5400 rpm
